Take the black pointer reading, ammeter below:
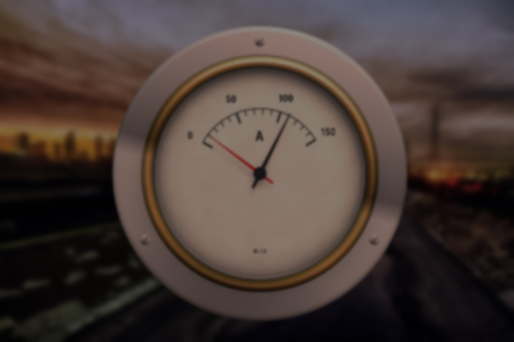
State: 110 A
